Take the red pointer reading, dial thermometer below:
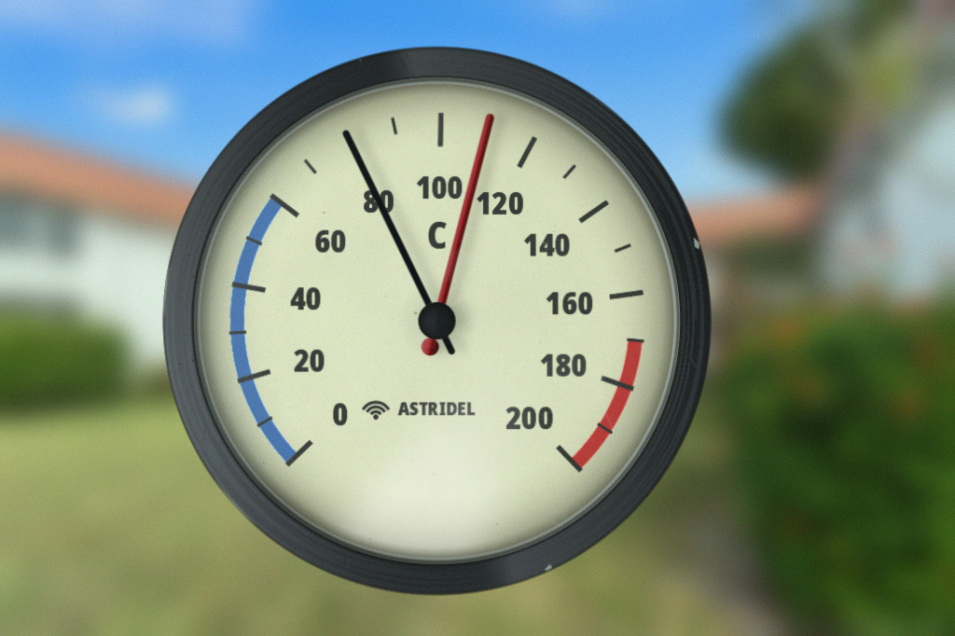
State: 110 °C
